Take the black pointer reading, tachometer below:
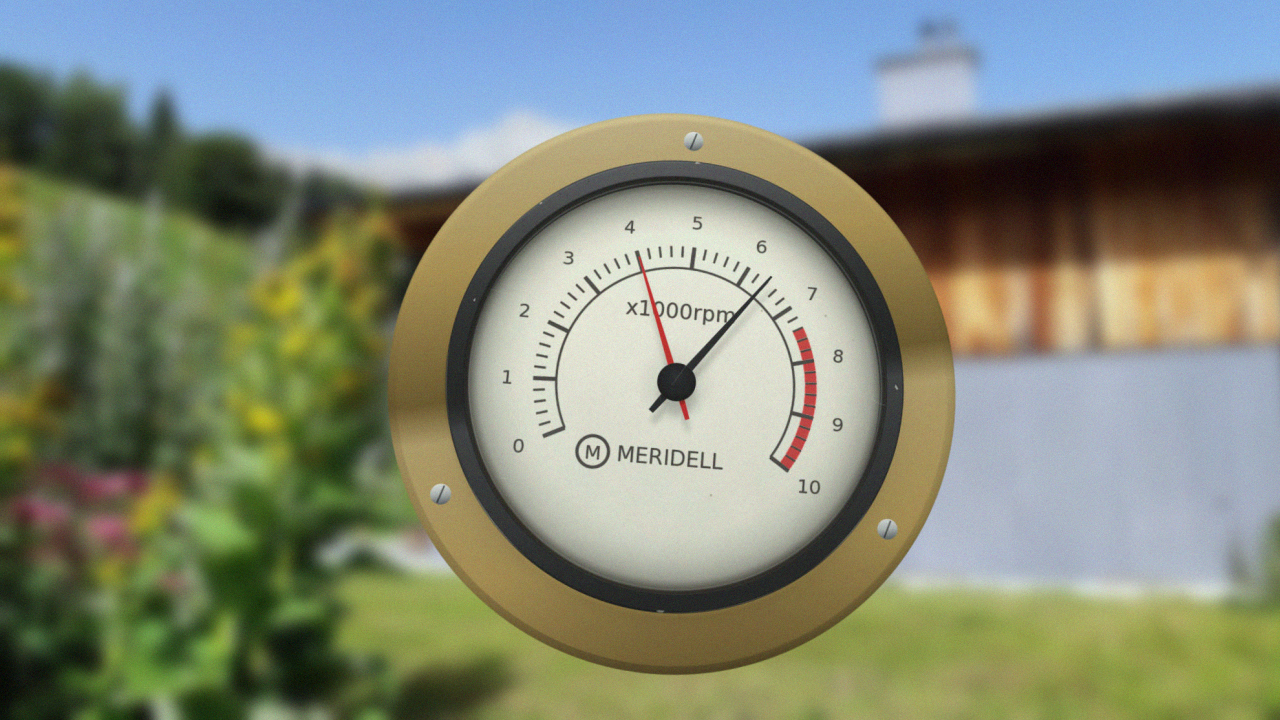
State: 6400 rpm
